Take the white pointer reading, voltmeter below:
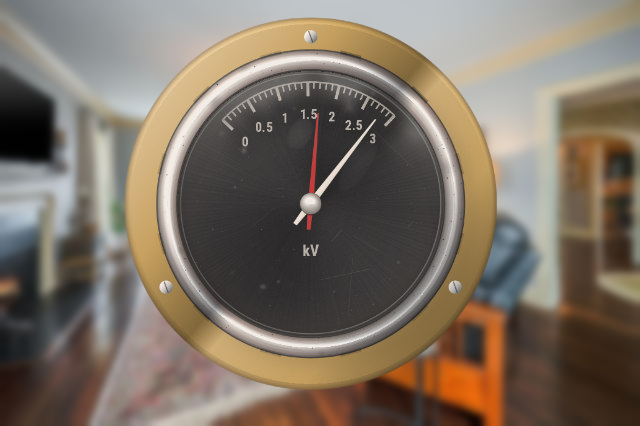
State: 2.8 kV
